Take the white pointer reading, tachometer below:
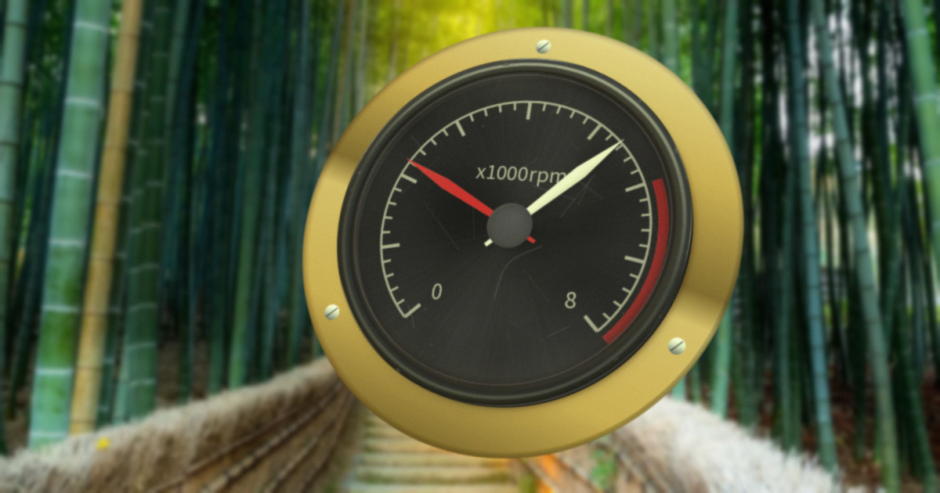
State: 5400 rpm
